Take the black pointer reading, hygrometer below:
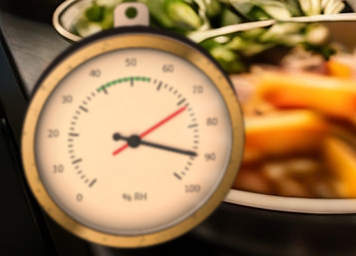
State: 90 %
